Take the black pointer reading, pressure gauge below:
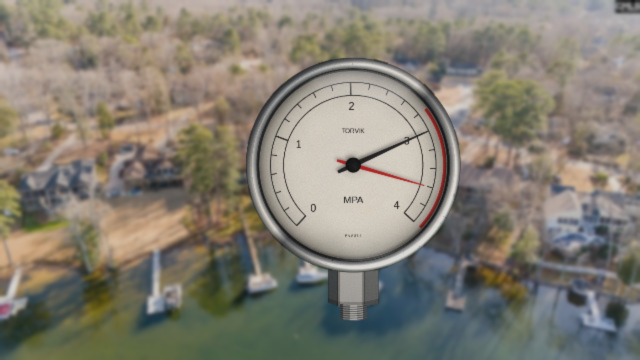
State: 3 MPa
